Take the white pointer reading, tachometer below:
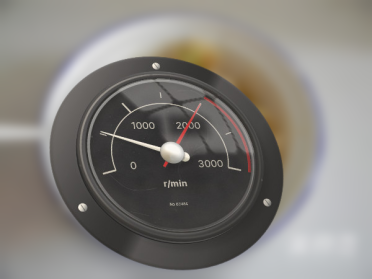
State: 500 rpm
